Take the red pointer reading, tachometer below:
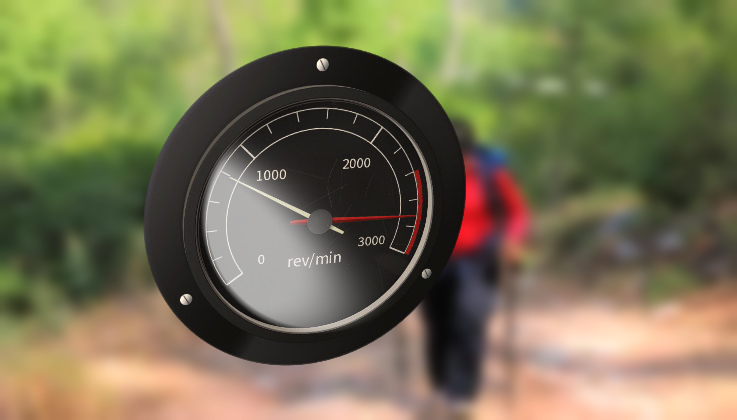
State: 2700 rpm
